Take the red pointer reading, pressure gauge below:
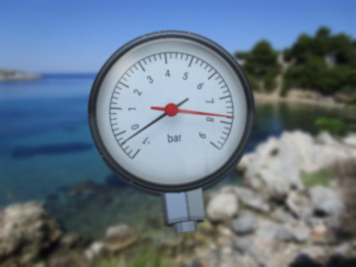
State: 7.8 bar
